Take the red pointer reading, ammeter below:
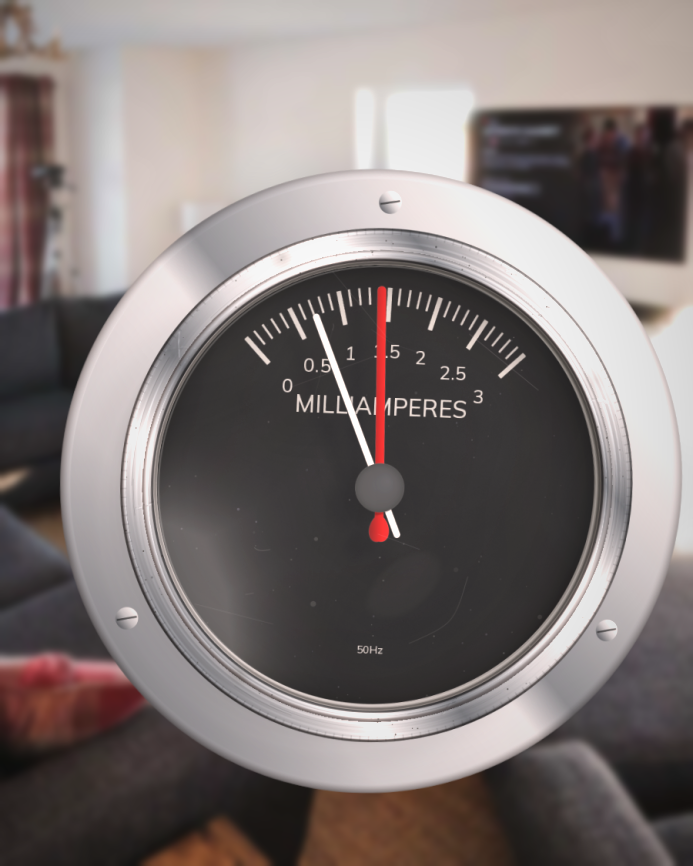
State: 1.4 mA
